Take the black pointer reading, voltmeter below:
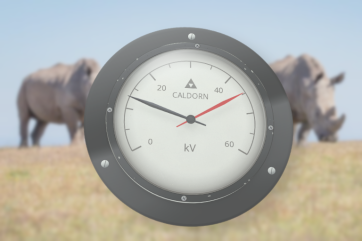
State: 12.5 kV
